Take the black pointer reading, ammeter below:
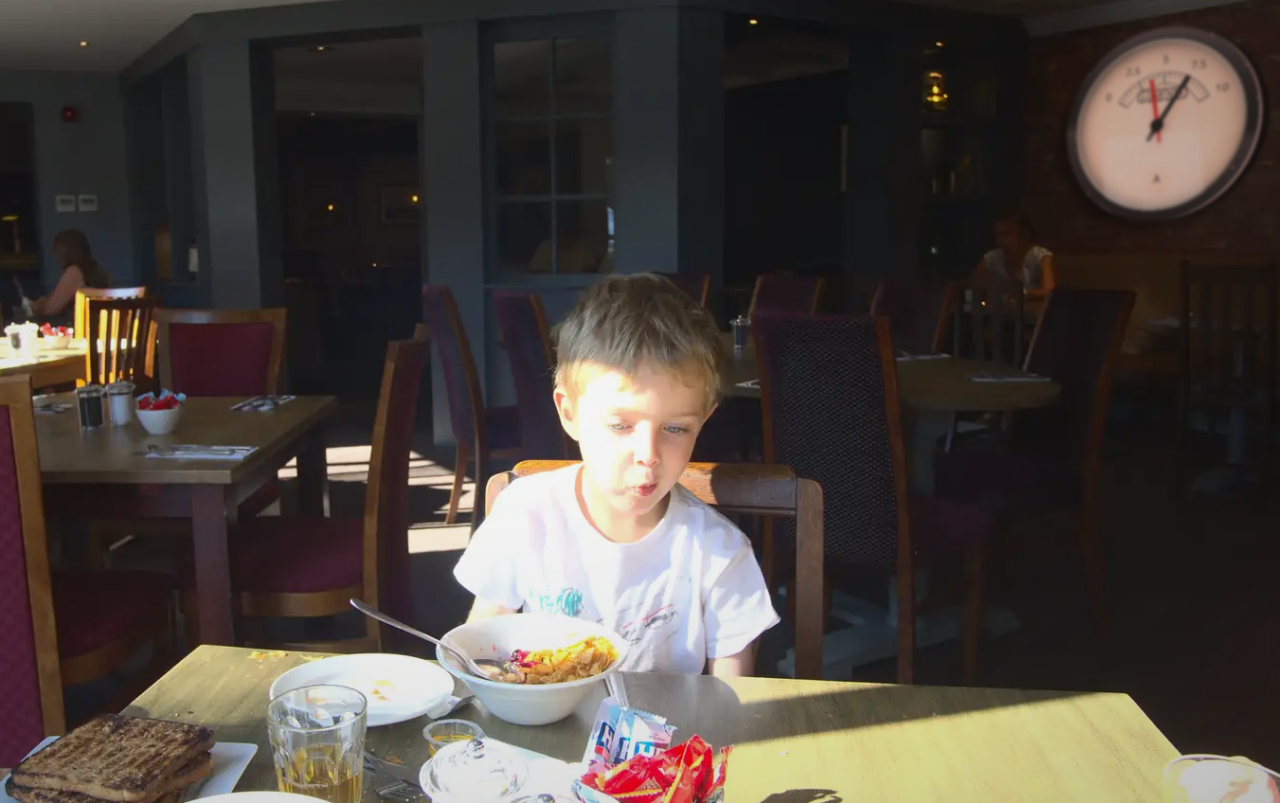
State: 7.5 A
